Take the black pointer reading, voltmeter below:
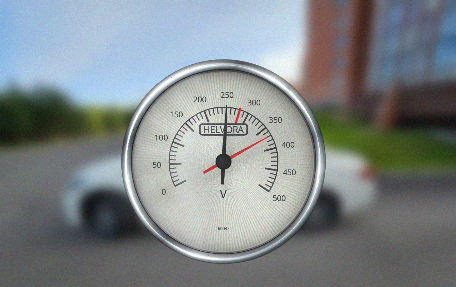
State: 250 V
